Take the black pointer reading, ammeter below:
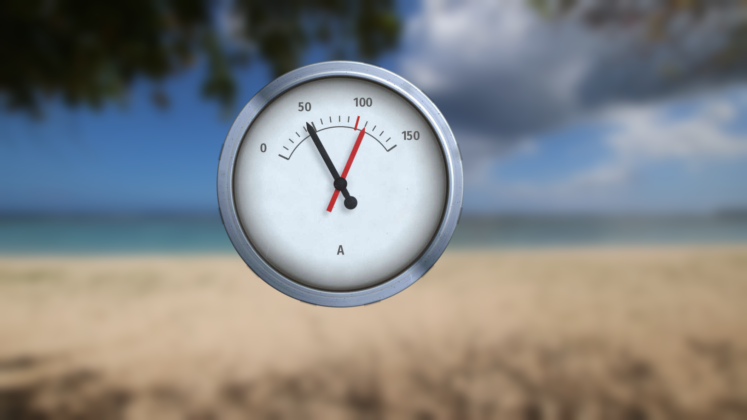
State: 45 A
